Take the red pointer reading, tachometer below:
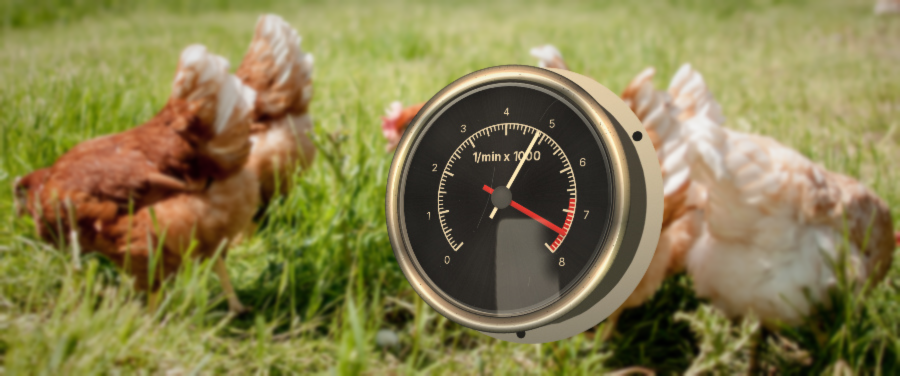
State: 7500 rpm
